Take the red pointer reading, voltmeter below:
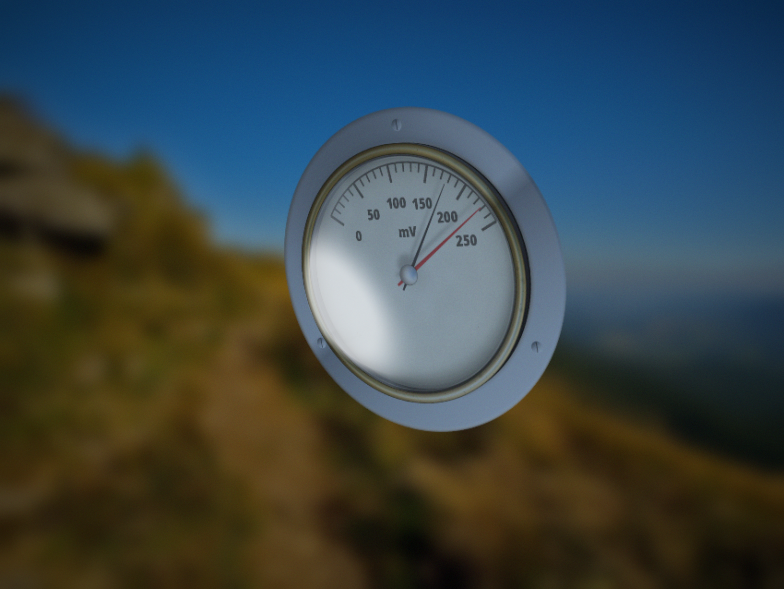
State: 230 mV
